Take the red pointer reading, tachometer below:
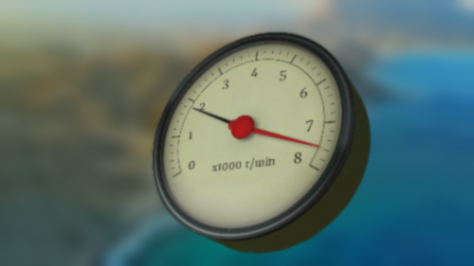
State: 7600 rpm
